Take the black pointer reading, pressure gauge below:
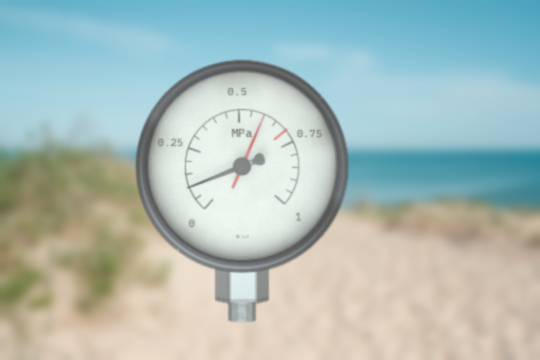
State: 0.1 MPa
